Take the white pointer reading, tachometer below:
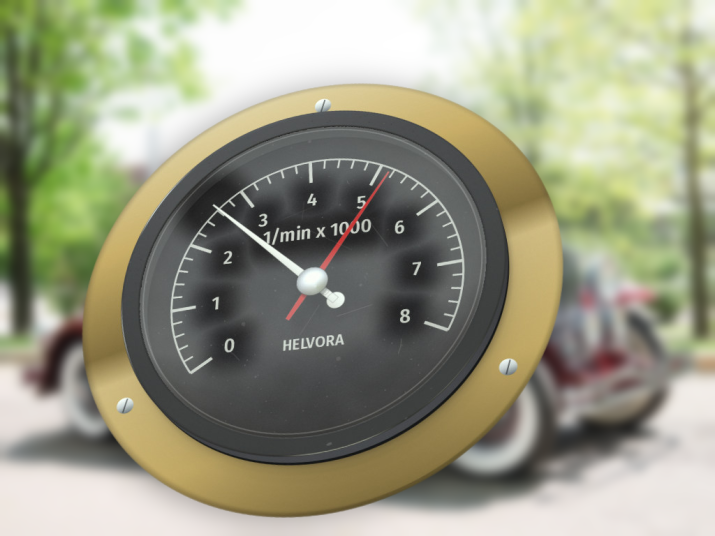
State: 2600 rpm
